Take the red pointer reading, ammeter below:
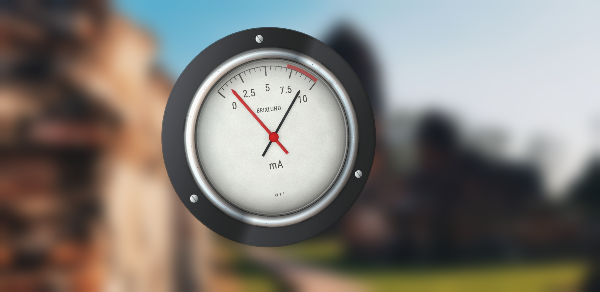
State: 1 mA
